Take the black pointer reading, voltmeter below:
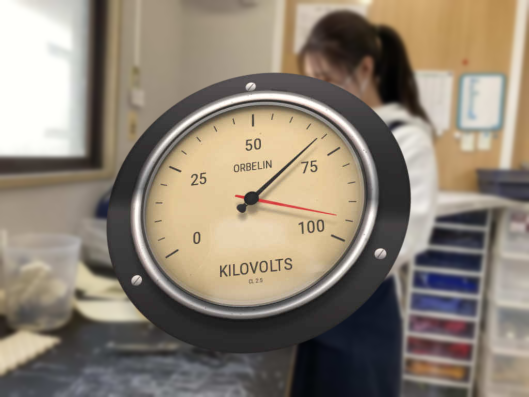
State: 70 kV
